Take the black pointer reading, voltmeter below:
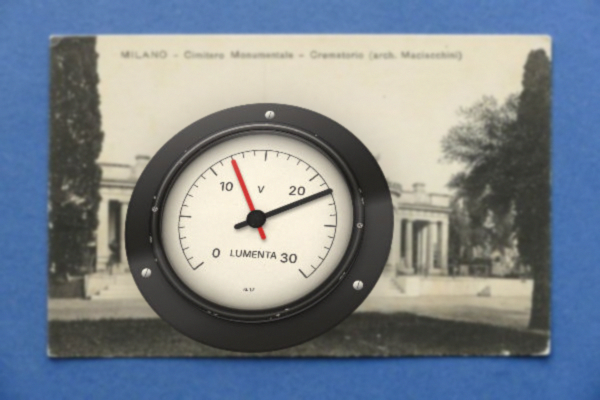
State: 22 V
